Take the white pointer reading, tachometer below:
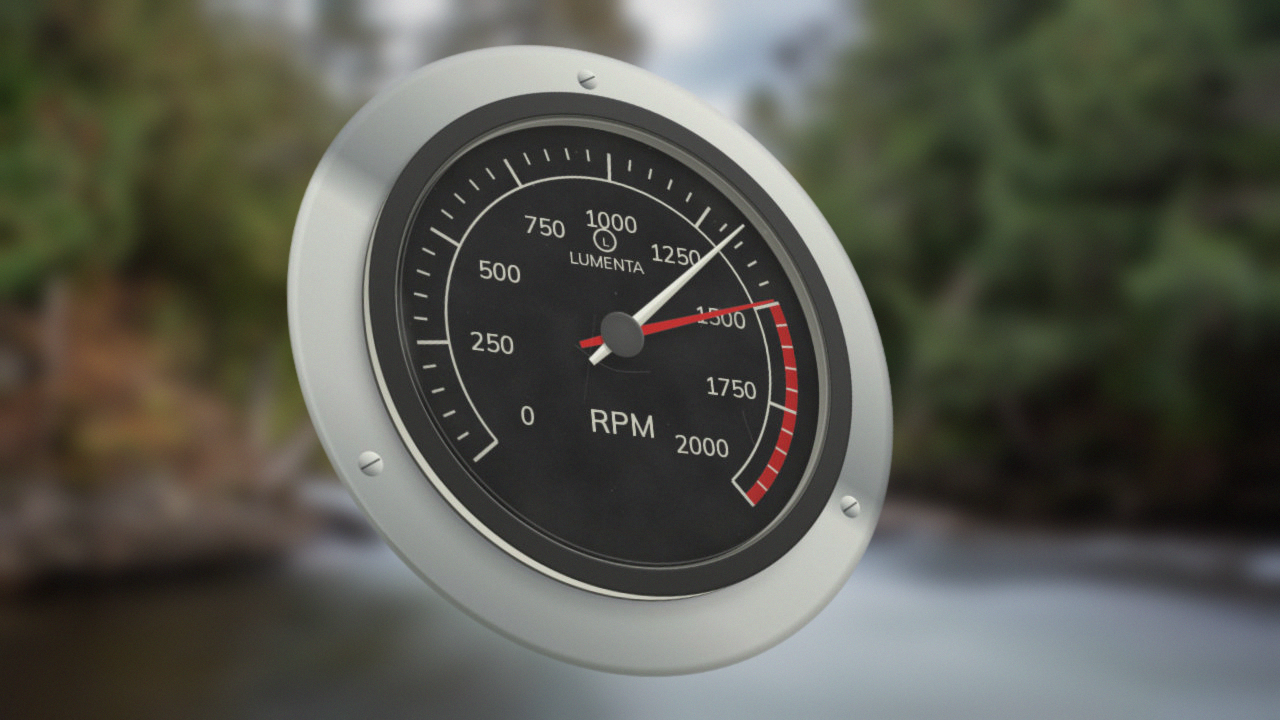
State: 1325 rpm
